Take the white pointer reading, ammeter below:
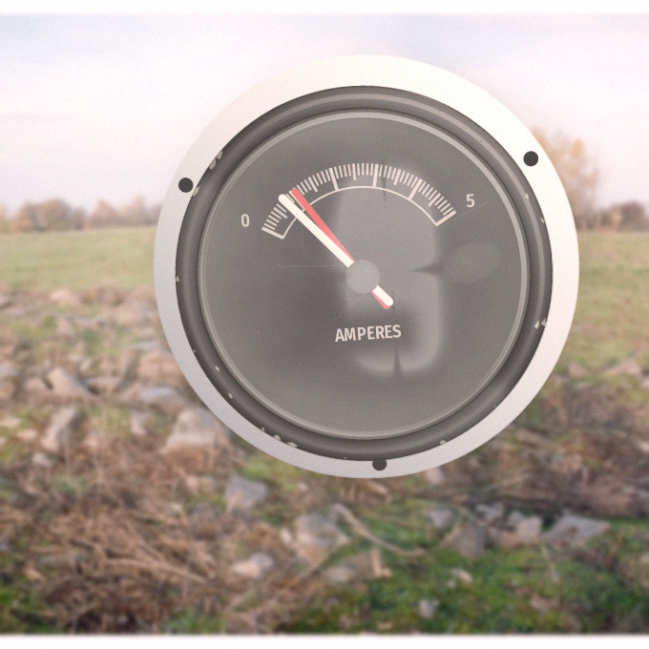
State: 0.8 A
